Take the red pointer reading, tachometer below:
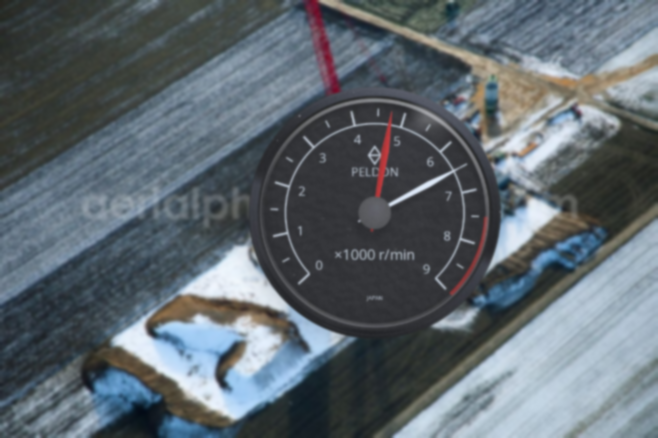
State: 4750 rpm
